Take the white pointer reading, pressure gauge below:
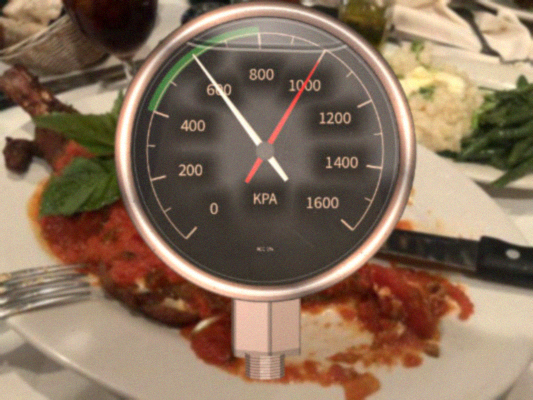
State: 600 kPa
